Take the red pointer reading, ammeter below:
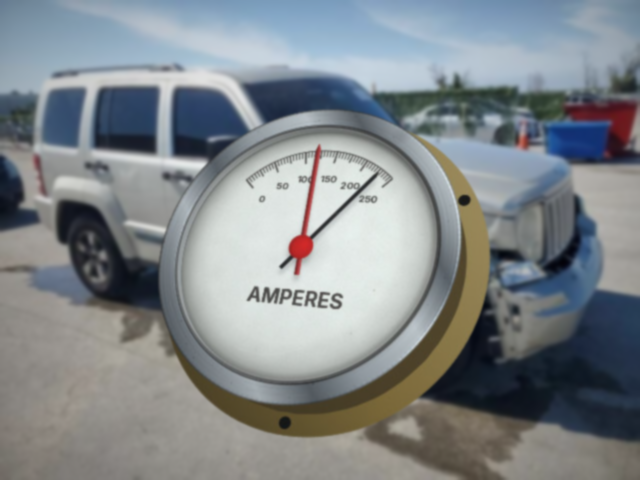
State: 125 A
